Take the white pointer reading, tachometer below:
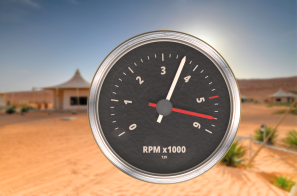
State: 3600 rpm
